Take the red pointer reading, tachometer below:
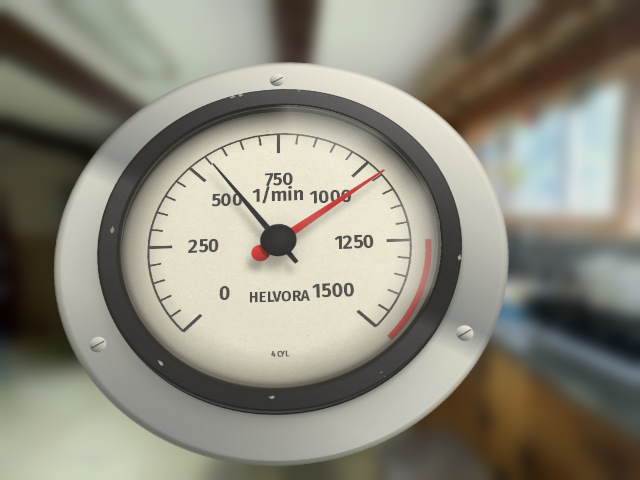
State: 1050 rpm
